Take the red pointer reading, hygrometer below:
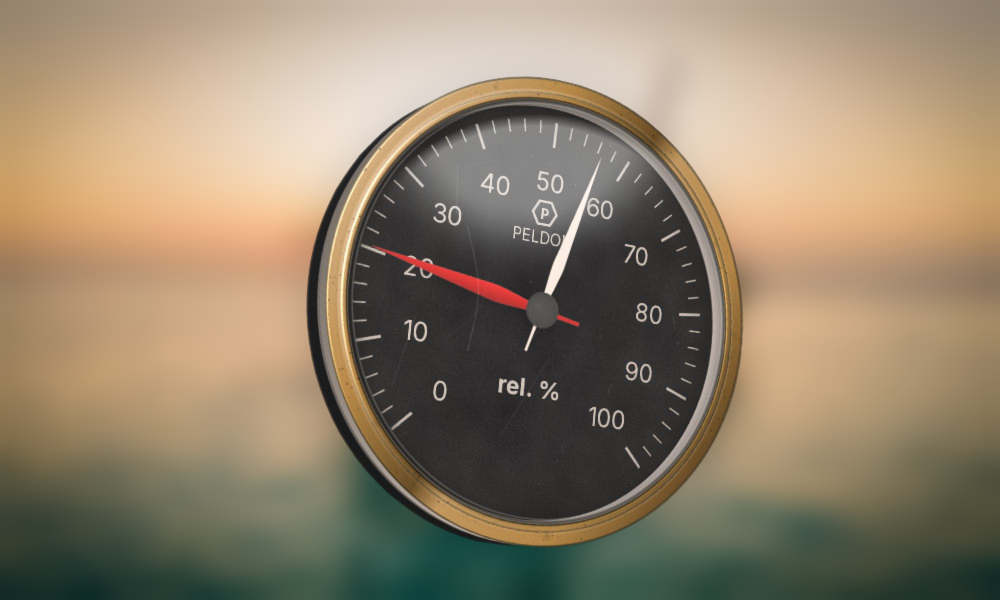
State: 20 %
